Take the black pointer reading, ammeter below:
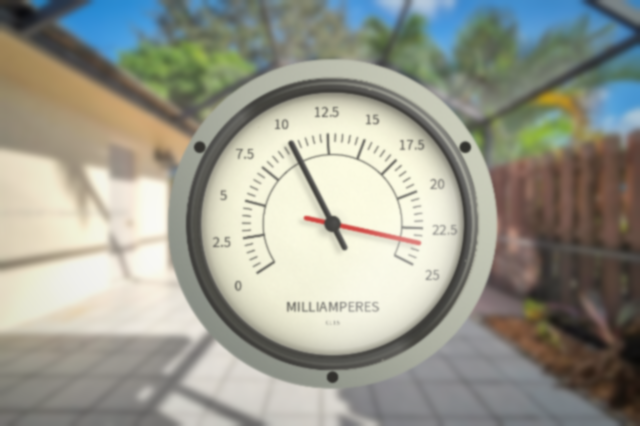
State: 10 mA
